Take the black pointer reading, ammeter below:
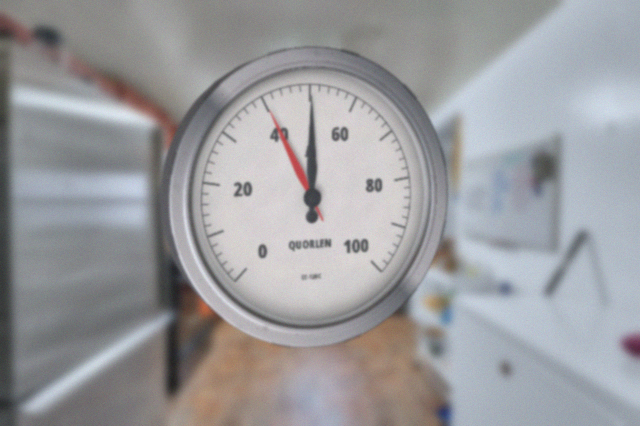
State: 50 A
